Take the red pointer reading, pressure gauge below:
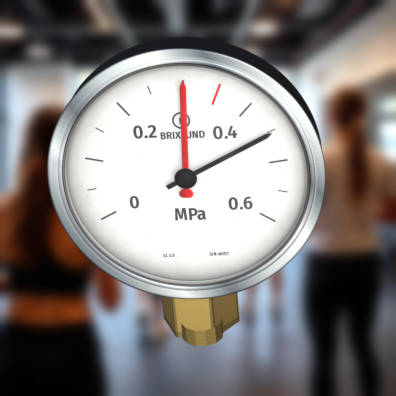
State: 0.3 MPa
